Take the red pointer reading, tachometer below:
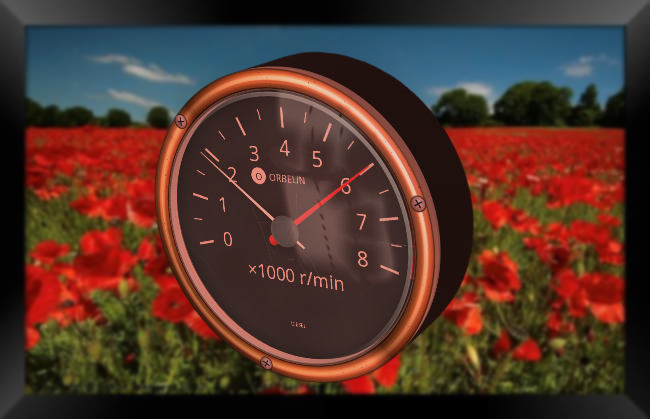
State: 6000 rpm
